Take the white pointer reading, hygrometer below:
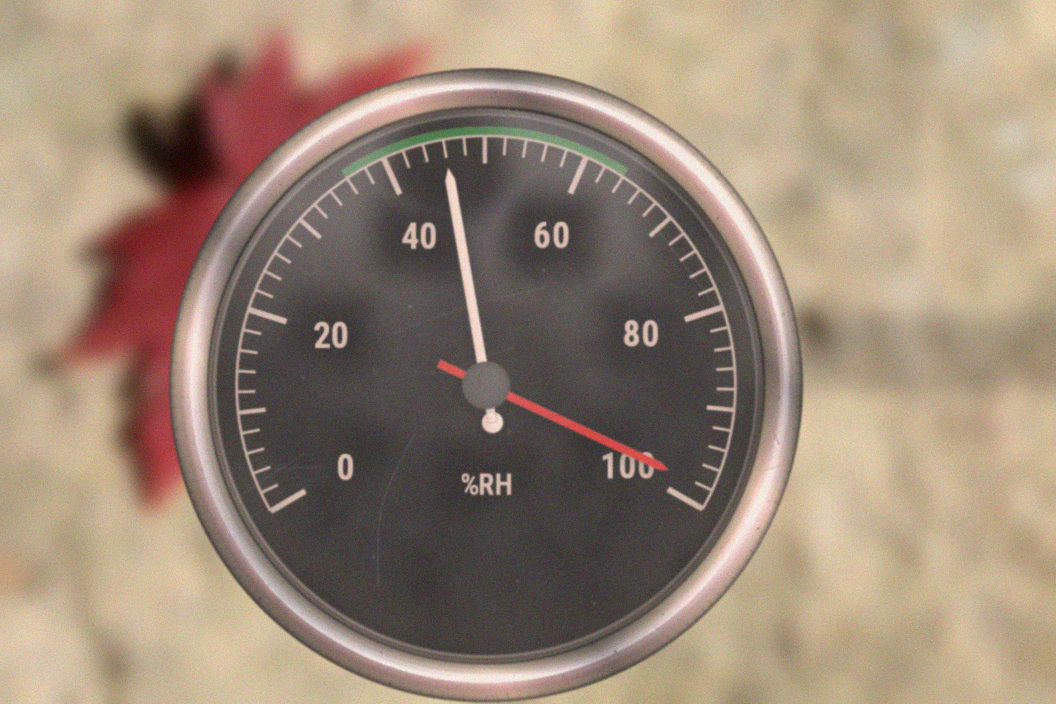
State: 46 %
